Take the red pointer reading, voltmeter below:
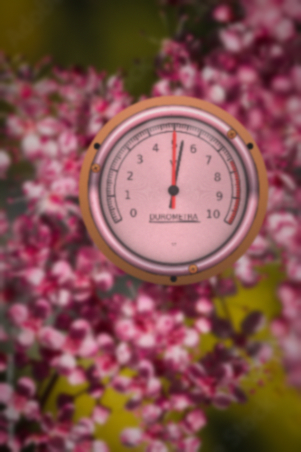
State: 5 V
